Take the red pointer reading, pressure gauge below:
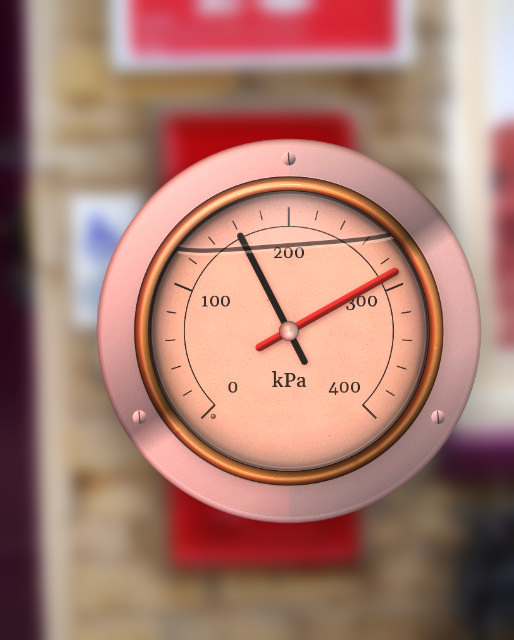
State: 290 kPa
